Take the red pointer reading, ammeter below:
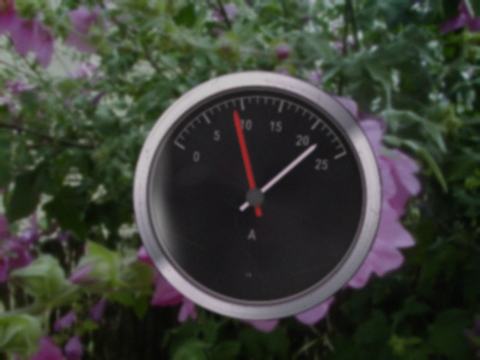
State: 9 A
